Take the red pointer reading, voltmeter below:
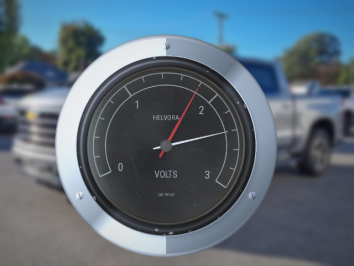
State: 1.8 V
